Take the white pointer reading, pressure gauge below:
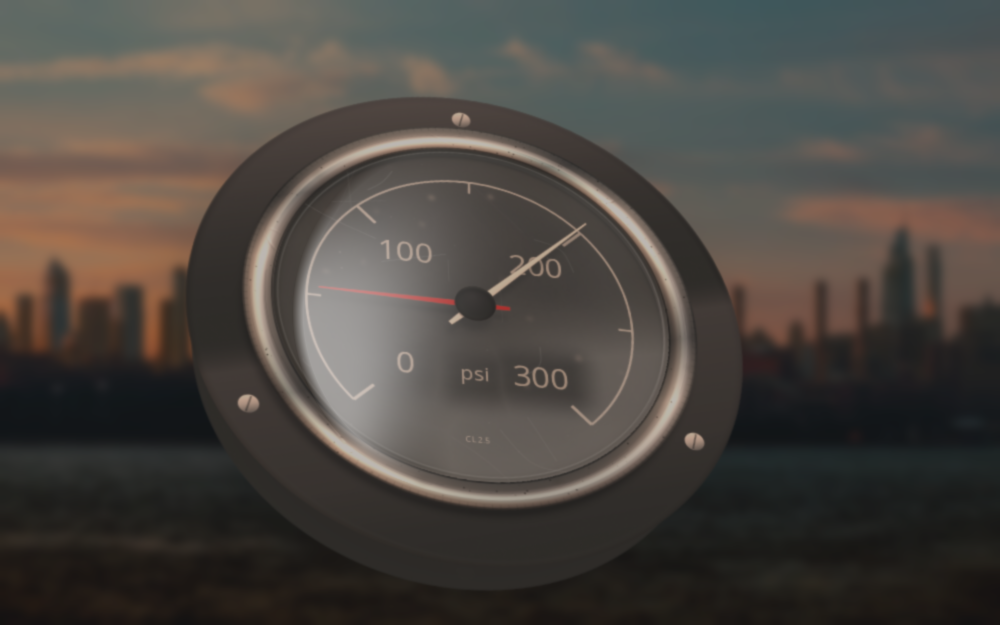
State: 200 psi
